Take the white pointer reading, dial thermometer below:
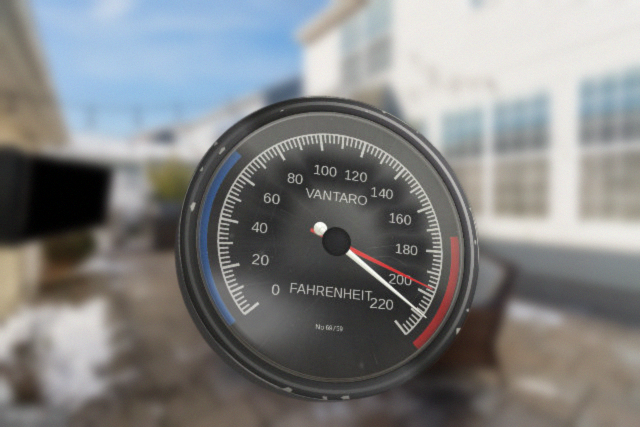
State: 210 °F
